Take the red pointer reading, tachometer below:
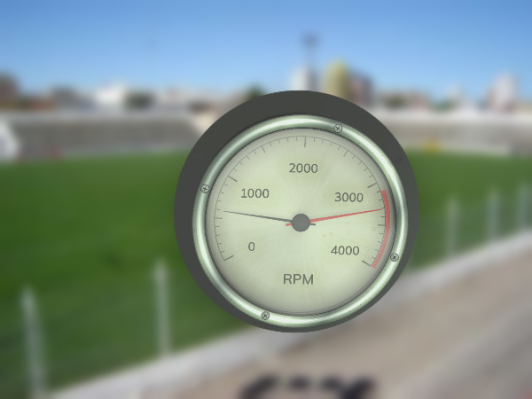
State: 3300 rpm
